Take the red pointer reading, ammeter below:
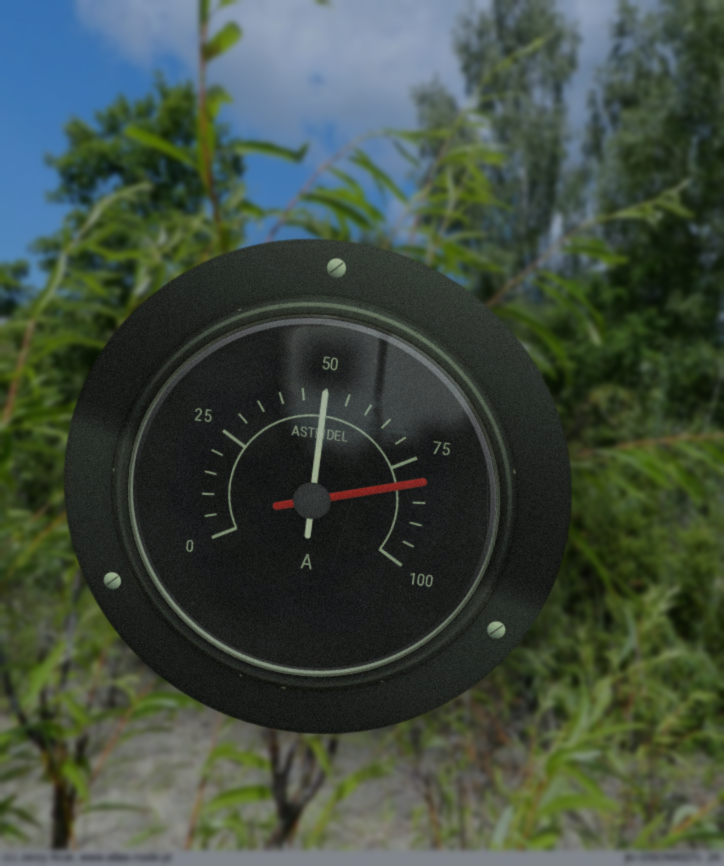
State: 80 A
